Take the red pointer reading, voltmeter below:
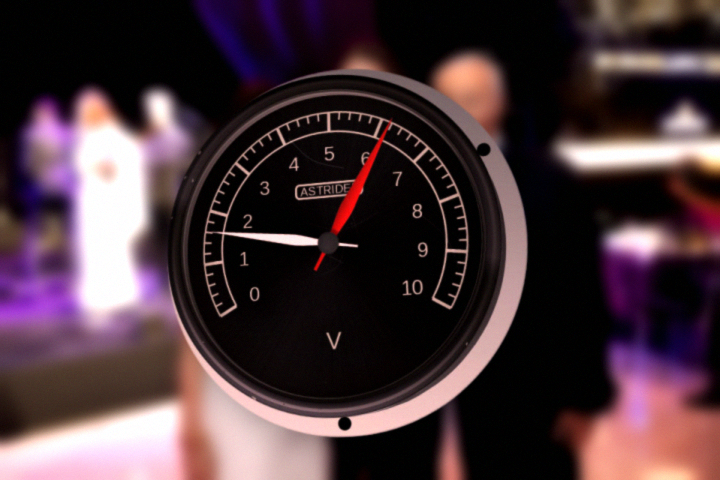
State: 6.2 V
